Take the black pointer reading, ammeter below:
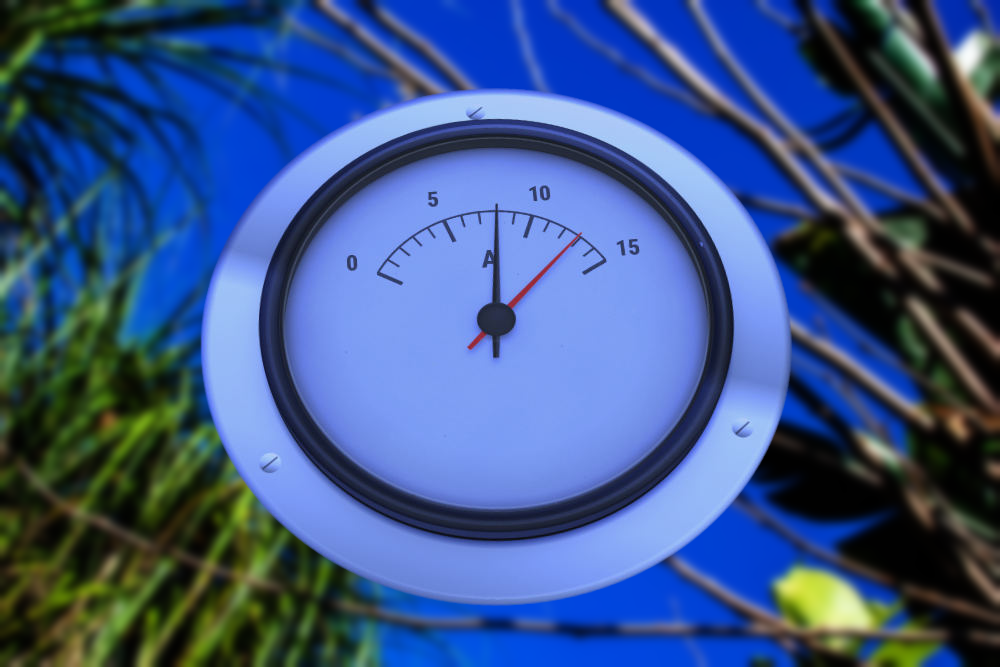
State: 8 A
